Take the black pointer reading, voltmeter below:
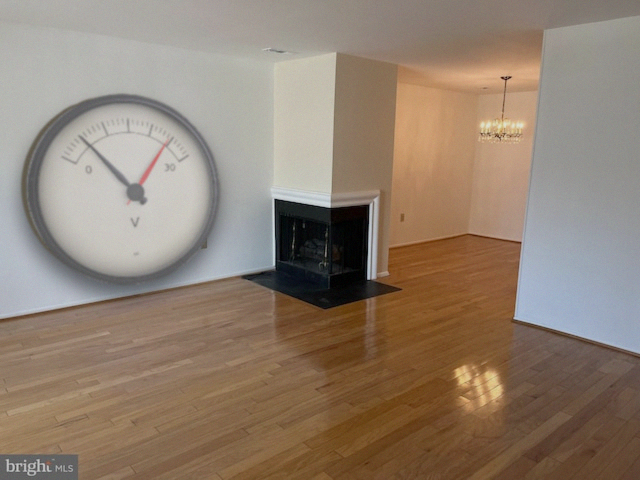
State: 5 V
